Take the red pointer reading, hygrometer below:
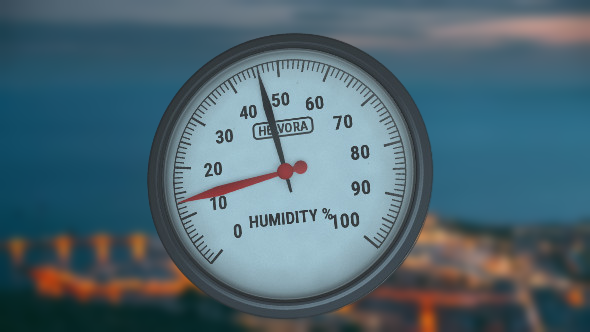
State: 13 %
